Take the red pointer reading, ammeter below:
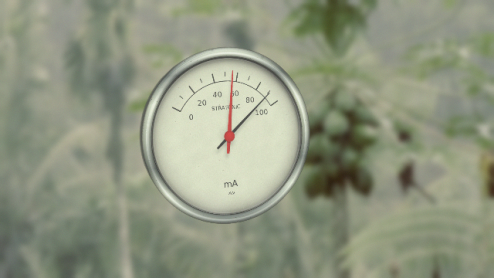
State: 55 mA
